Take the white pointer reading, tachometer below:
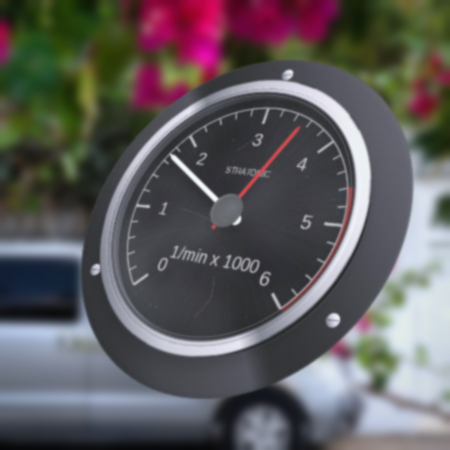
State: 1700 rpm
